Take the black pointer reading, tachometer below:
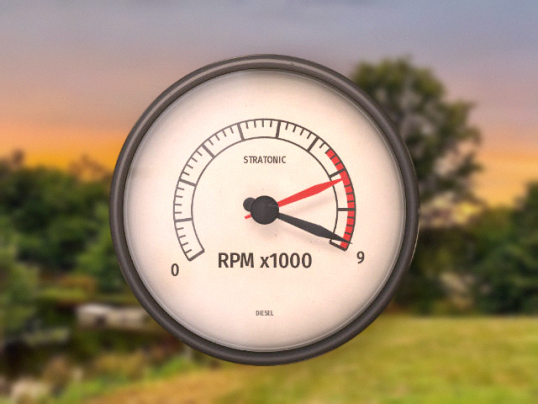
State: 8800 rpm
